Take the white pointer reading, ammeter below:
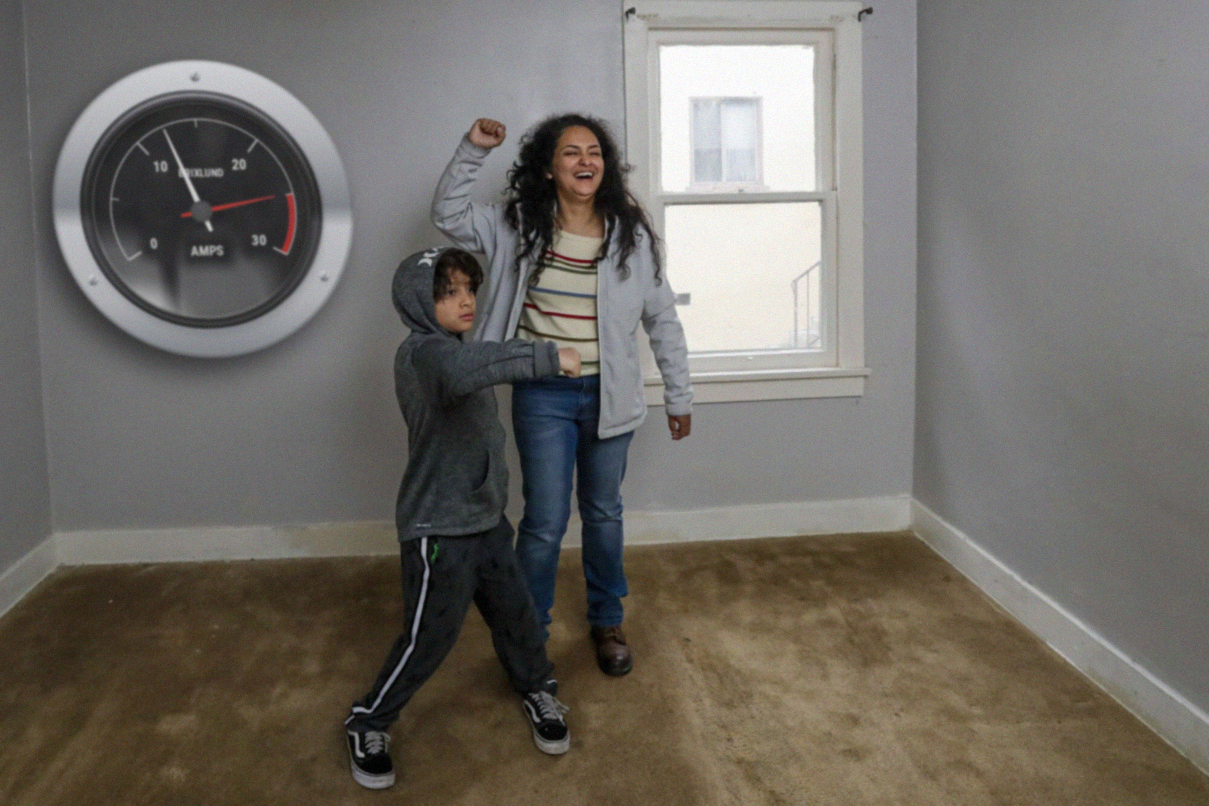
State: 12.5 A
